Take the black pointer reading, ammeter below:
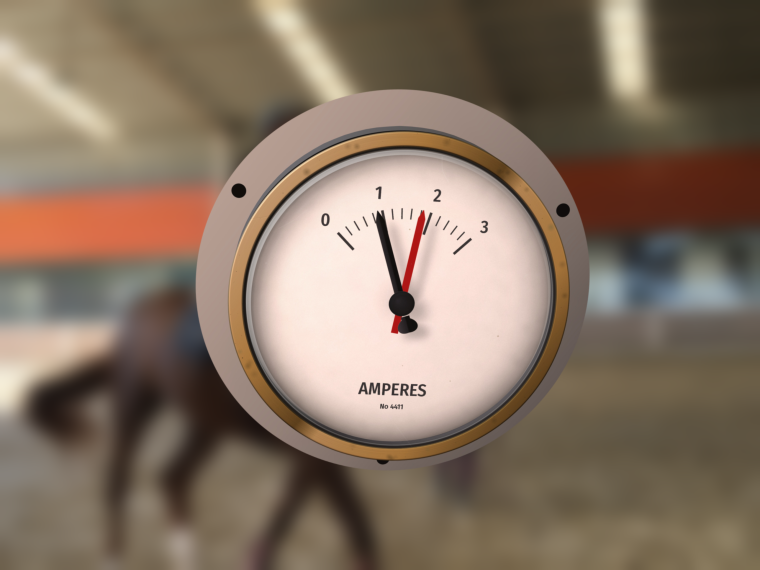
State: 0.9 A
